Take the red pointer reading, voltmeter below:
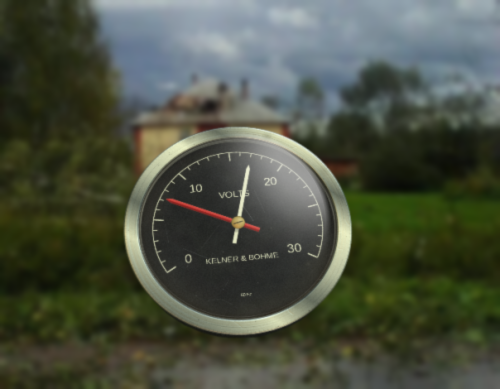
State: 7 V
